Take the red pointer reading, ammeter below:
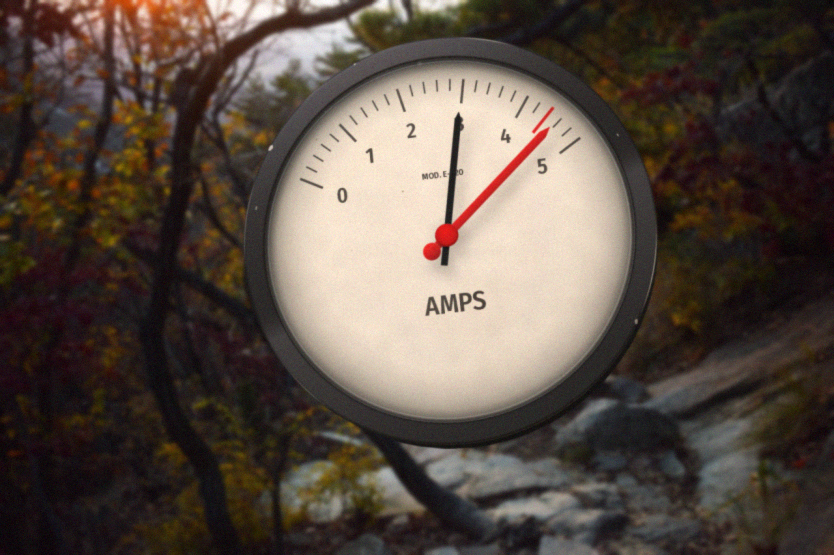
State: 4.6 A
